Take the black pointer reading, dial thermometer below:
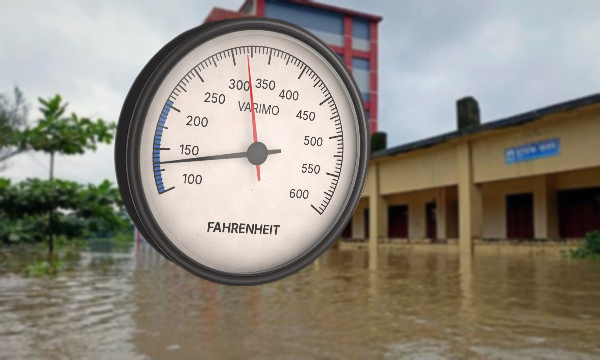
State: 135 °F
